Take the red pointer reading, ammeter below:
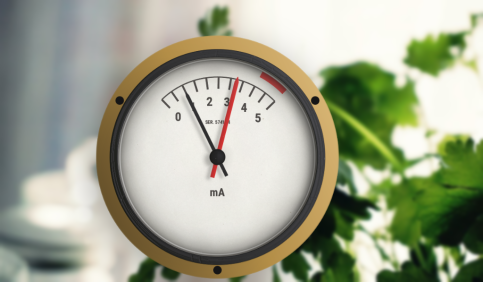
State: 3.25 mA
